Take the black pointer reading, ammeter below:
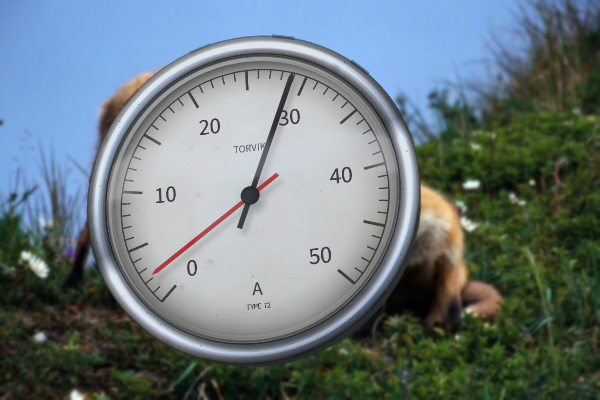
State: 29 A
